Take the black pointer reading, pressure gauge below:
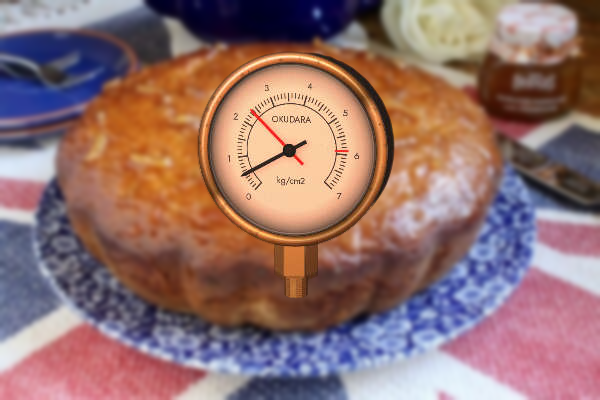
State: 0.5 kg/cm²
